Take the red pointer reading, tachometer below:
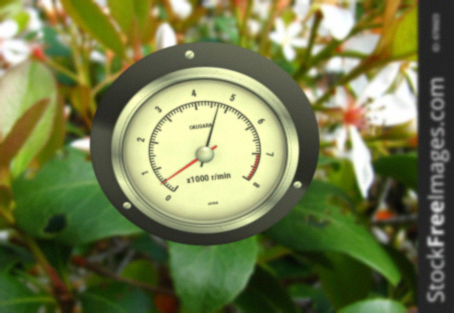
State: 500 rpm
